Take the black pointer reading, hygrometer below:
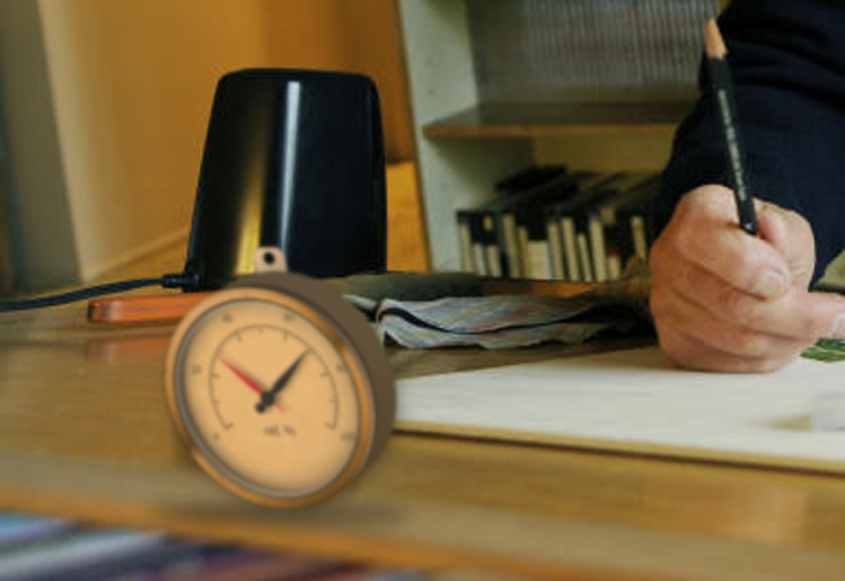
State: 70 %
